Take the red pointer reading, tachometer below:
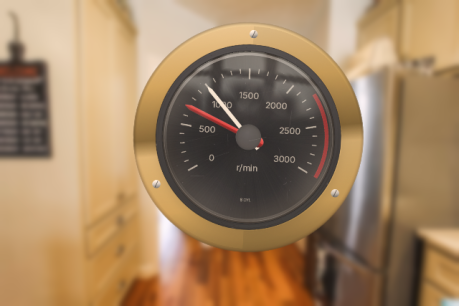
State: 700 rpm
